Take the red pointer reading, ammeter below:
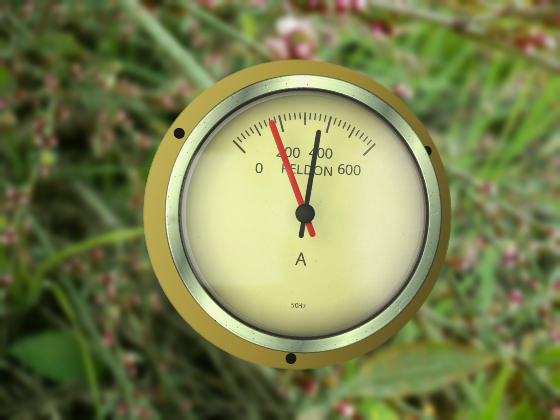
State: 160 A
